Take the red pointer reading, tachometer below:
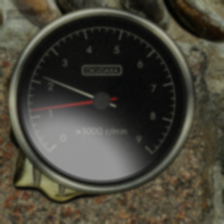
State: 1200 rpm
